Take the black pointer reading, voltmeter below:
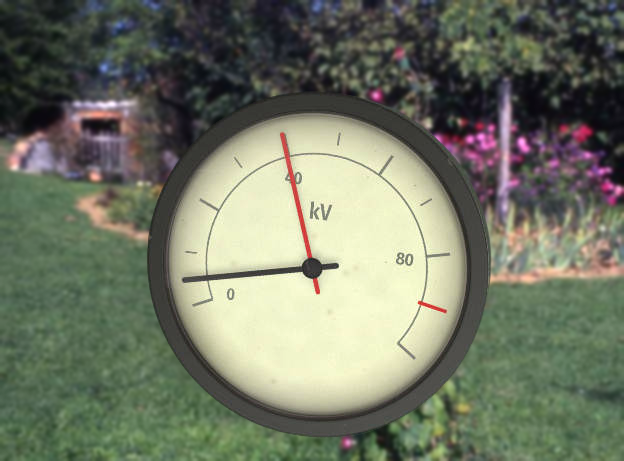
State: 5 kV
